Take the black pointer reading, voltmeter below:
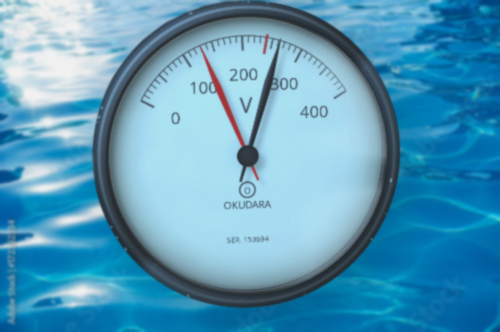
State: 260 V
